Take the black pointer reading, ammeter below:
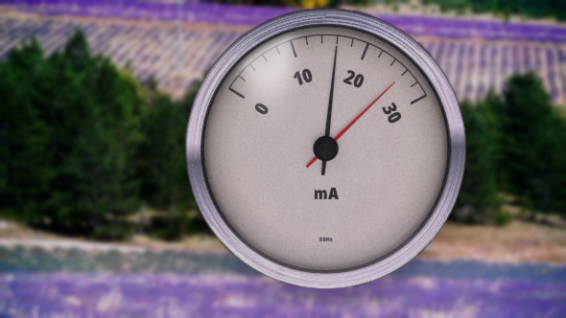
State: 16 mA
